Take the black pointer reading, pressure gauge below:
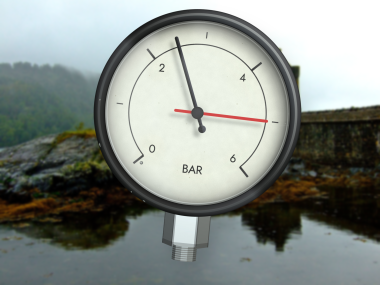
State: 2.5 bar
